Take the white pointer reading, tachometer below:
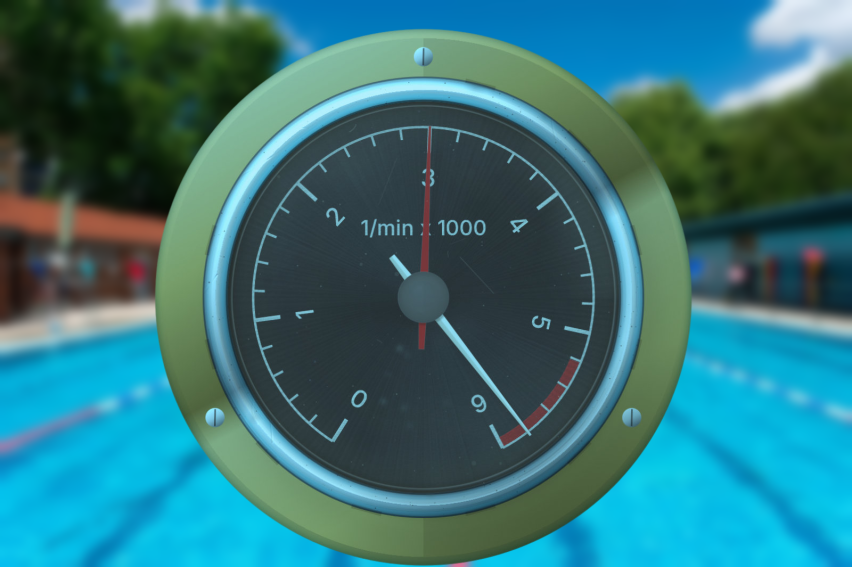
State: 5800 rpm
